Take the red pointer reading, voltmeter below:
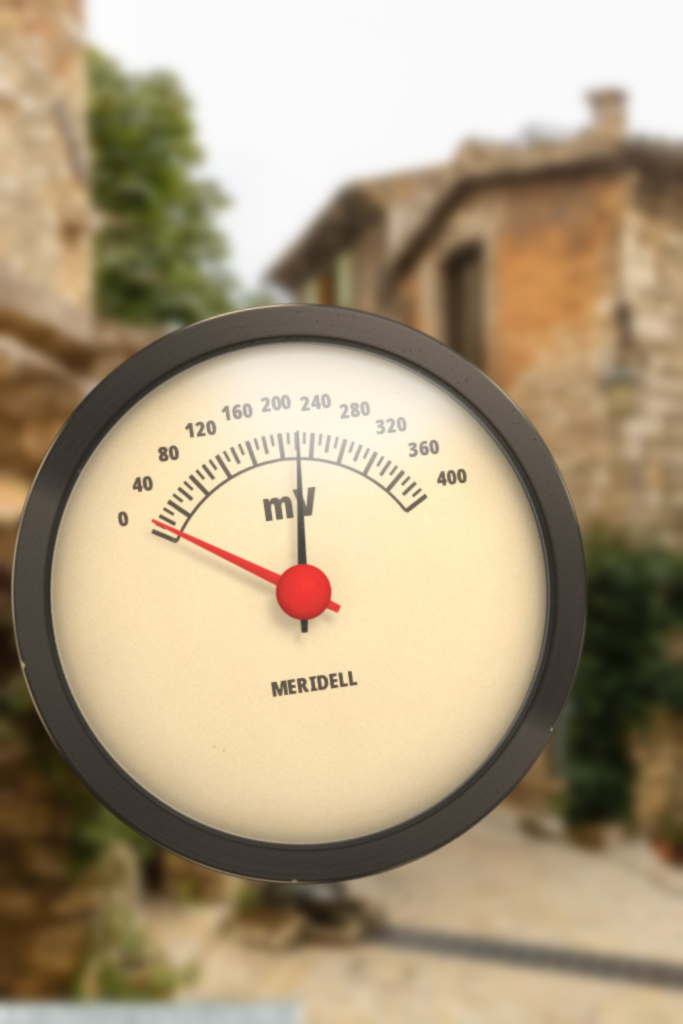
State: 10 mV
